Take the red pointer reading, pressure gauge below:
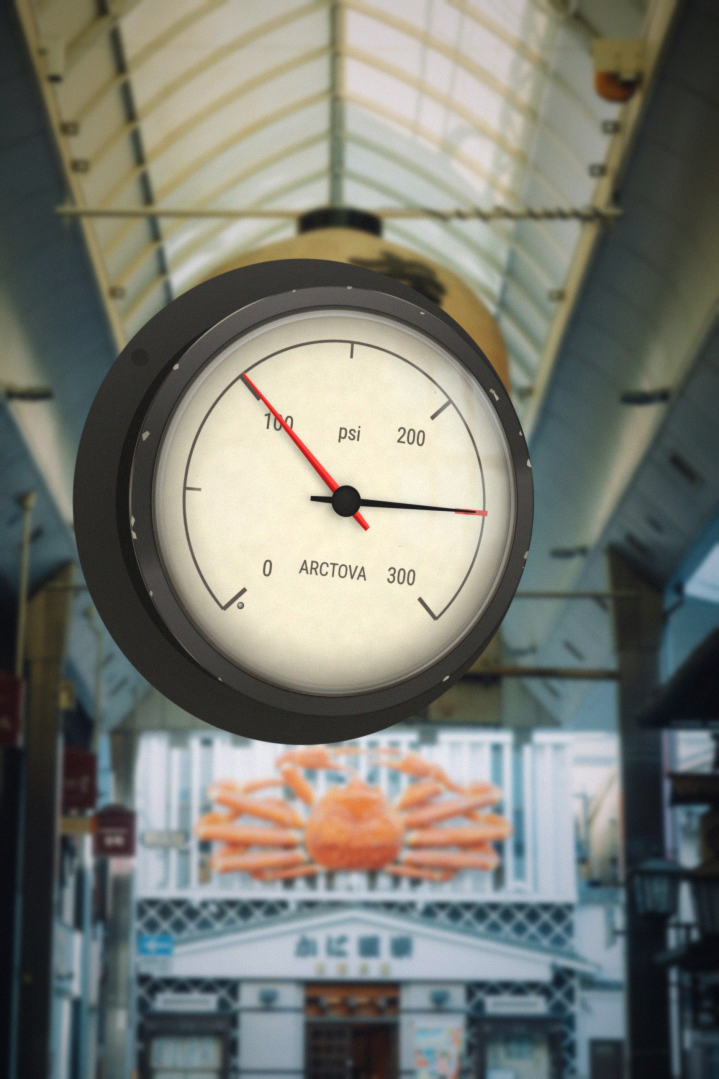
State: 100 psi
